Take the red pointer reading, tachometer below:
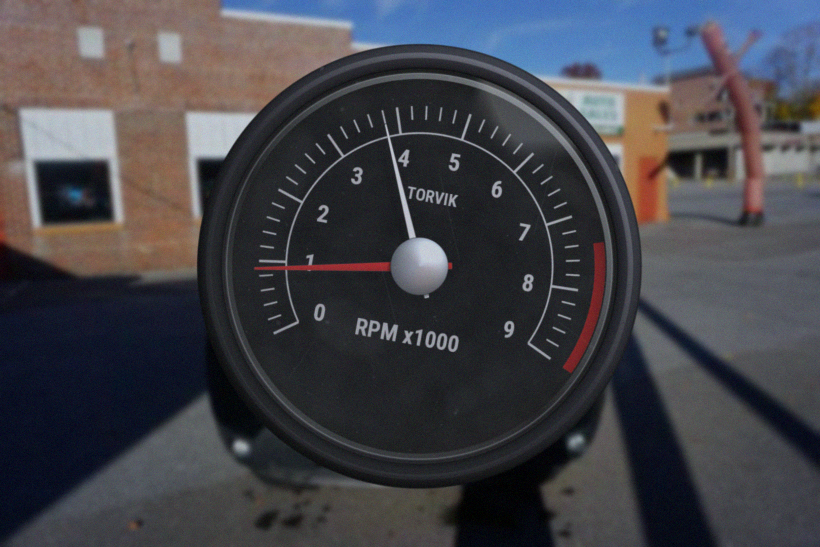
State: 900 rpm
